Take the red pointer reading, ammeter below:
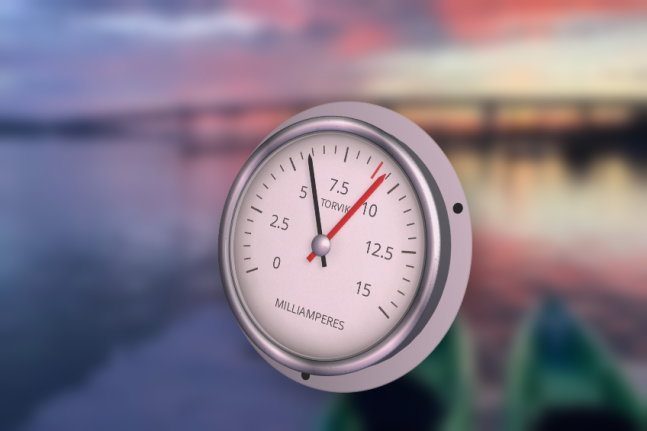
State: 9.5 mA
